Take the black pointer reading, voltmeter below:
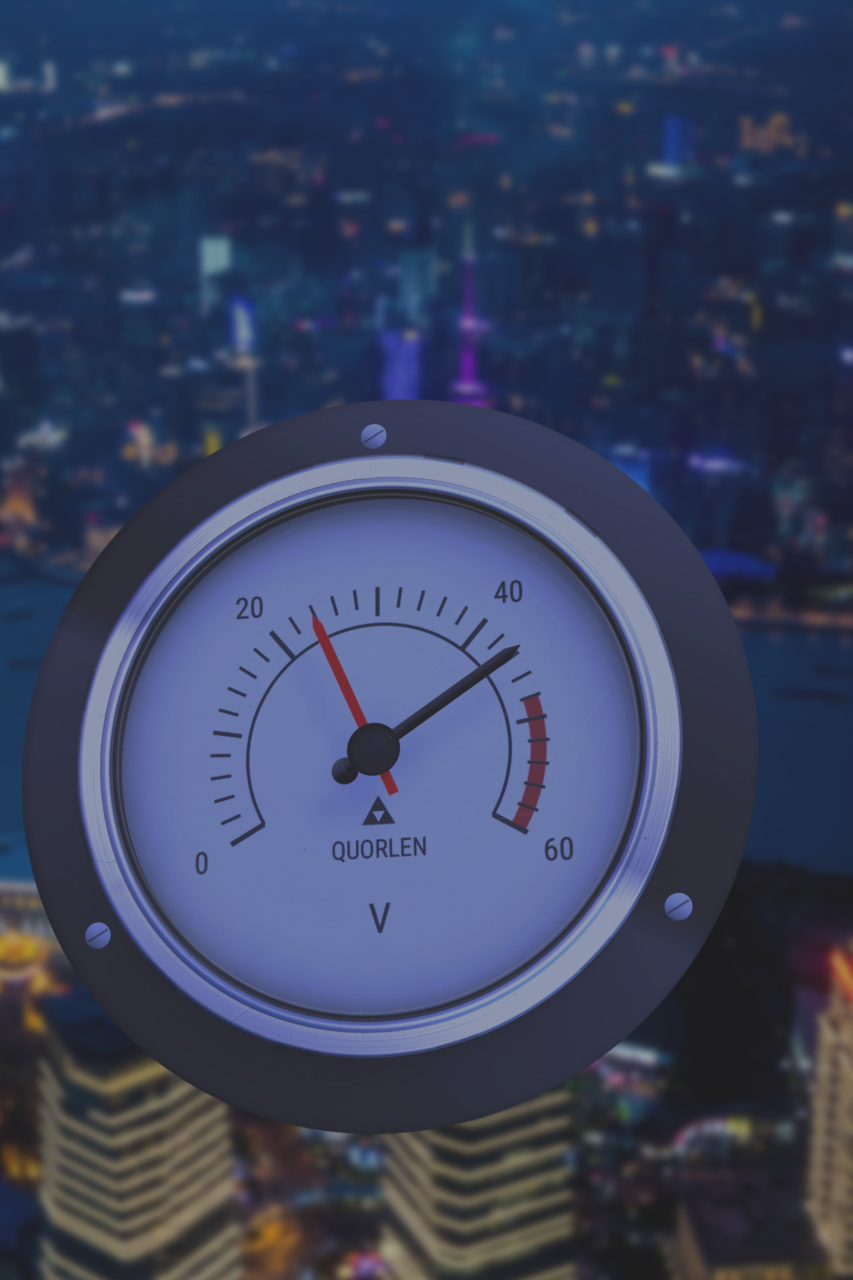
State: 44 V
